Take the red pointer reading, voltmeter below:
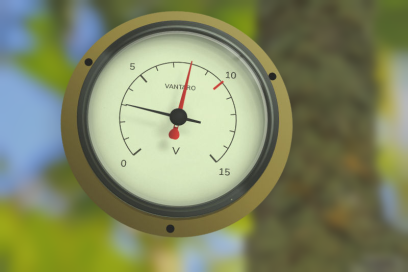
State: 8 V
